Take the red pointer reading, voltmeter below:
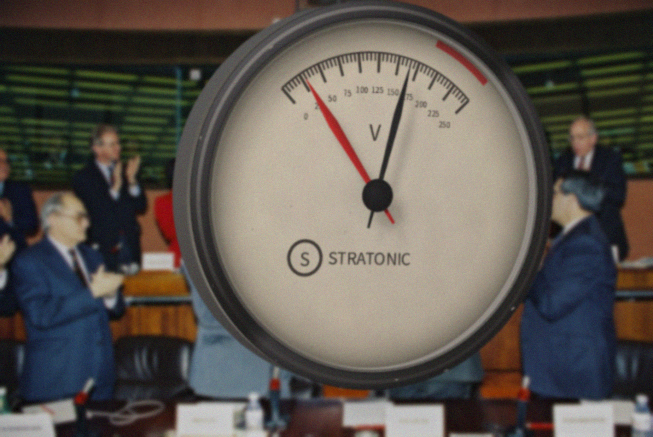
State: 25 V
